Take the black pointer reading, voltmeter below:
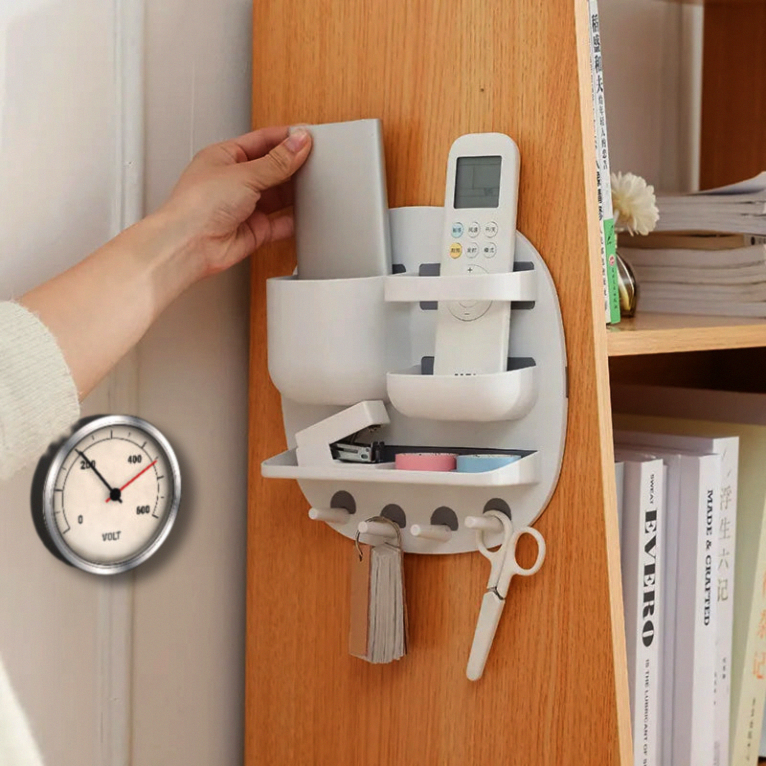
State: 200 V
